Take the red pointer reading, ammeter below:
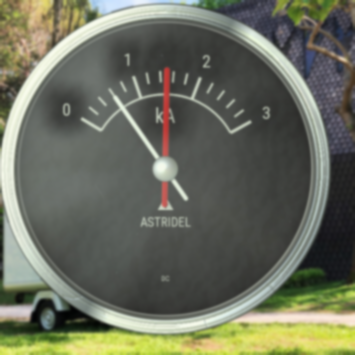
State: 1.5 kA
